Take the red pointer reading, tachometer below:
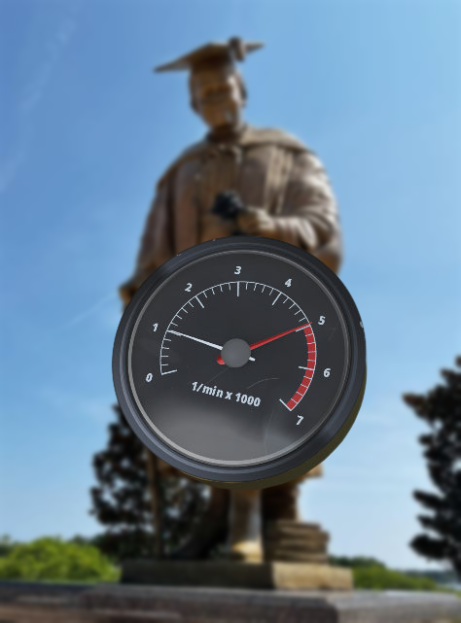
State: 5000 rpm
